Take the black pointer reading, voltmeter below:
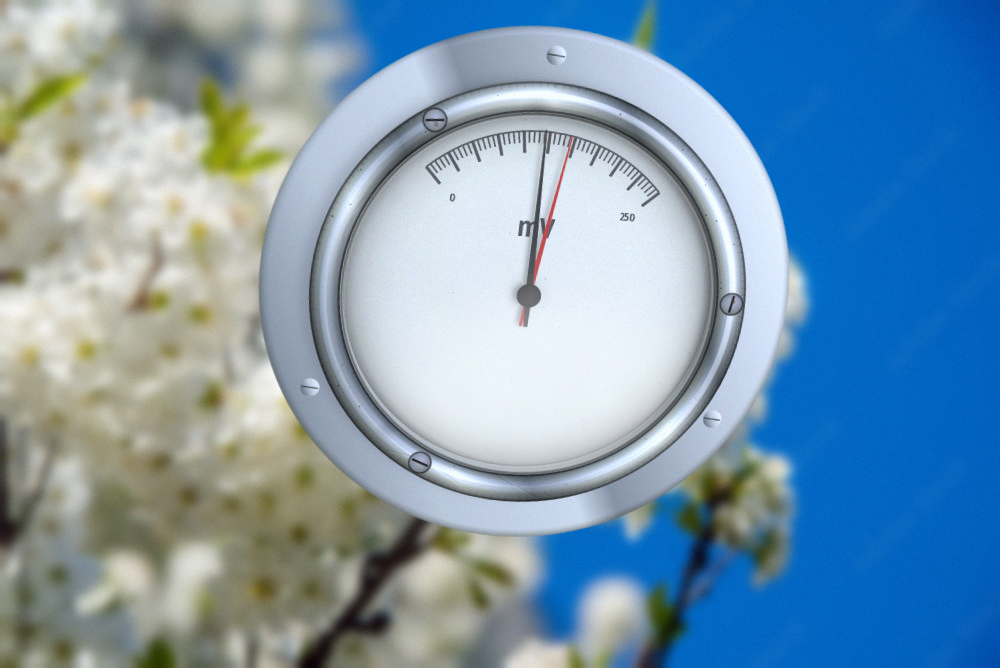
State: 120 mV
